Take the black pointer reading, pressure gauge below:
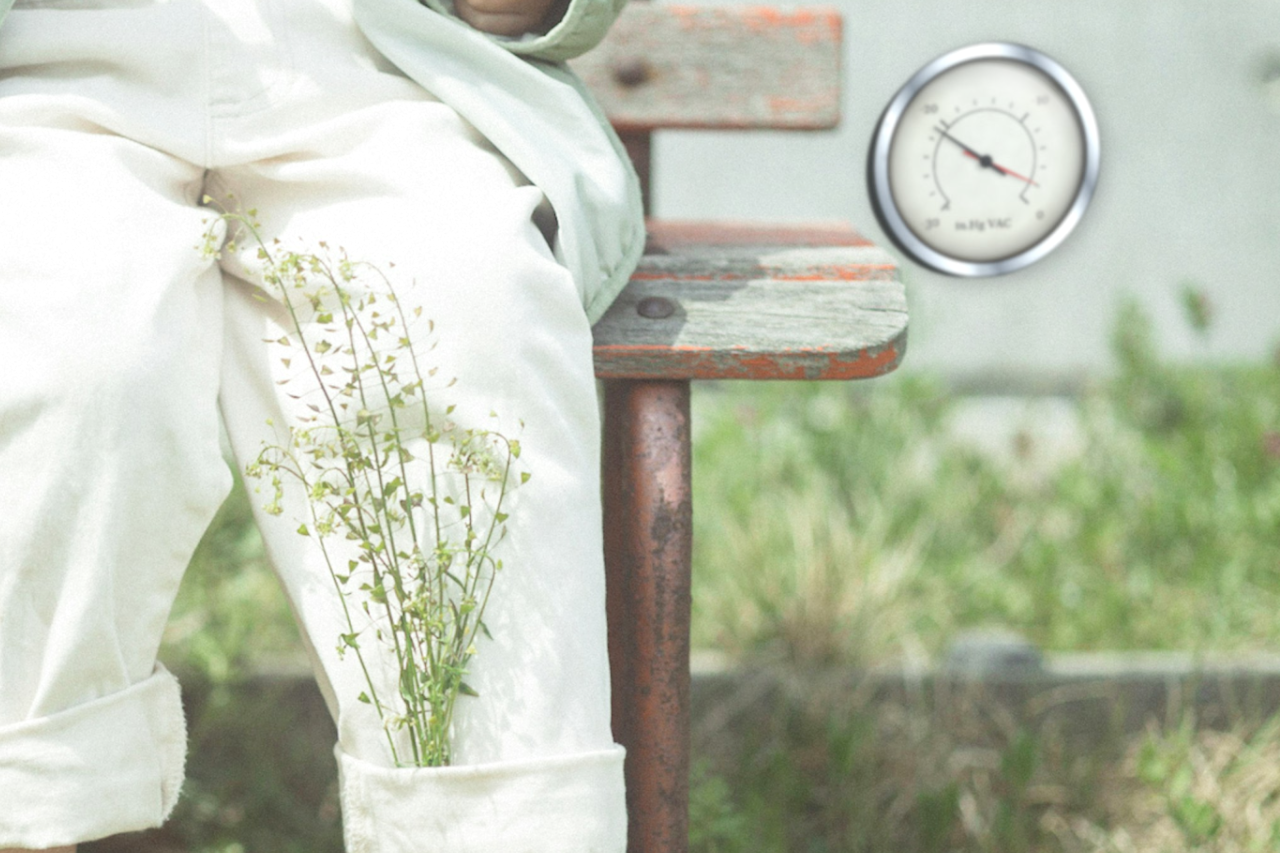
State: -21 inHg
